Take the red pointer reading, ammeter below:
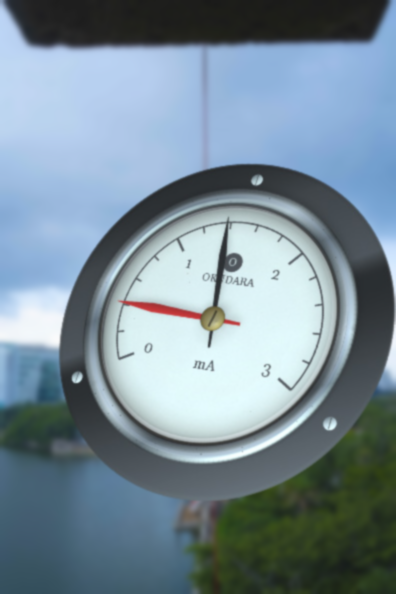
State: 0.4 mA
